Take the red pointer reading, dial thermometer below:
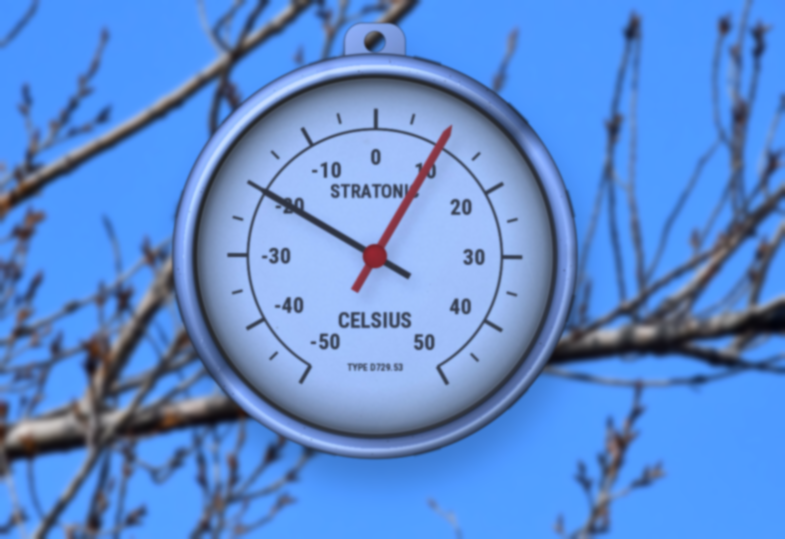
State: 10 °C
